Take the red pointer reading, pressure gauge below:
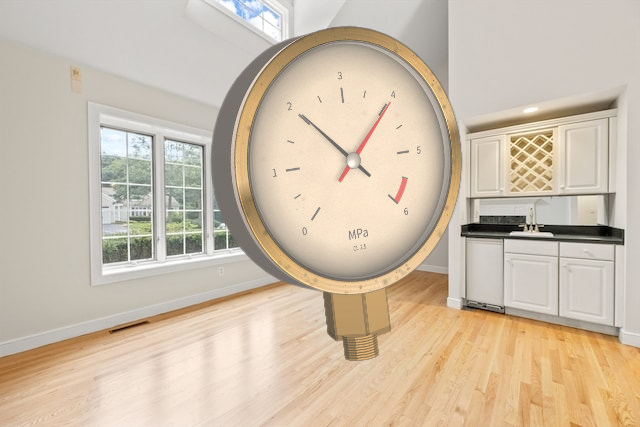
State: 4 MPa
